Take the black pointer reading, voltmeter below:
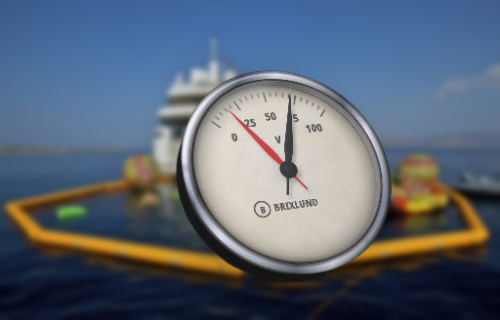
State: 70 V
